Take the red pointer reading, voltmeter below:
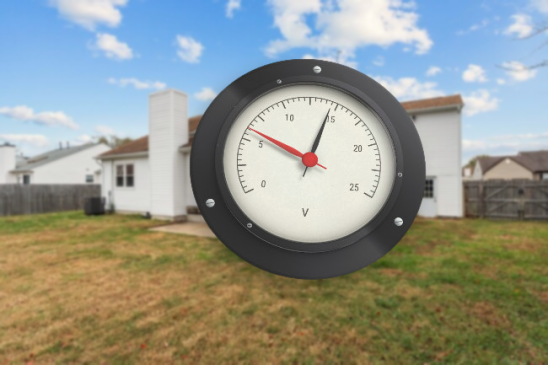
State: 6 V
